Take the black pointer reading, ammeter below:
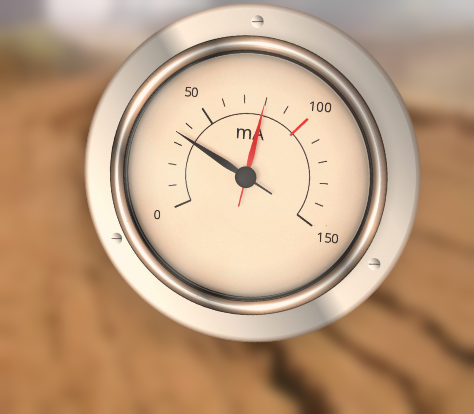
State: 35 mA
